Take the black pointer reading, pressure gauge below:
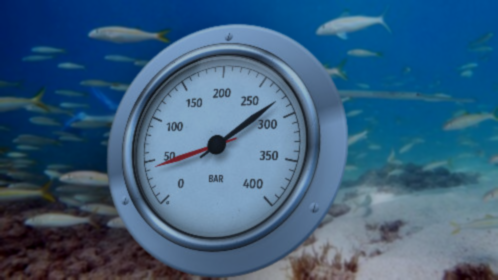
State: 280 bar
